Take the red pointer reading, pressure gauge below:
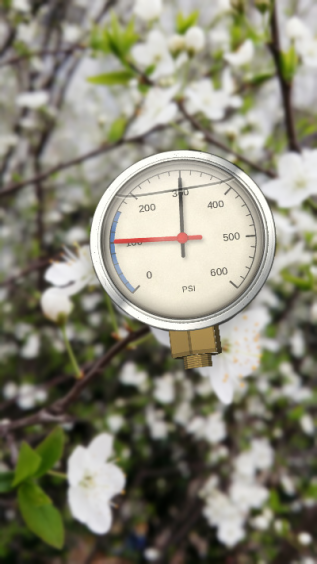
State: 100 psi
